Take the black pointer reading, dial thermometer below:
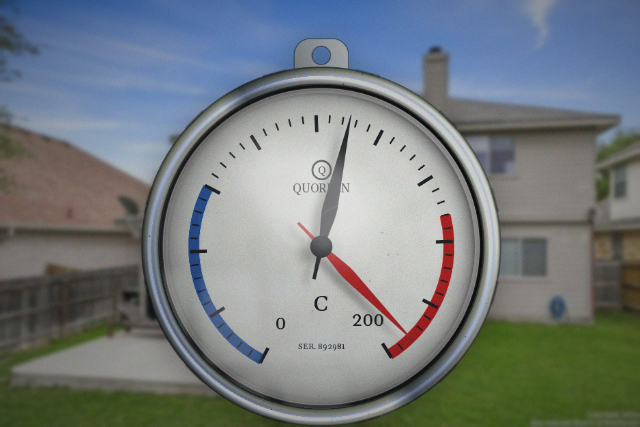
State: 110 °C
